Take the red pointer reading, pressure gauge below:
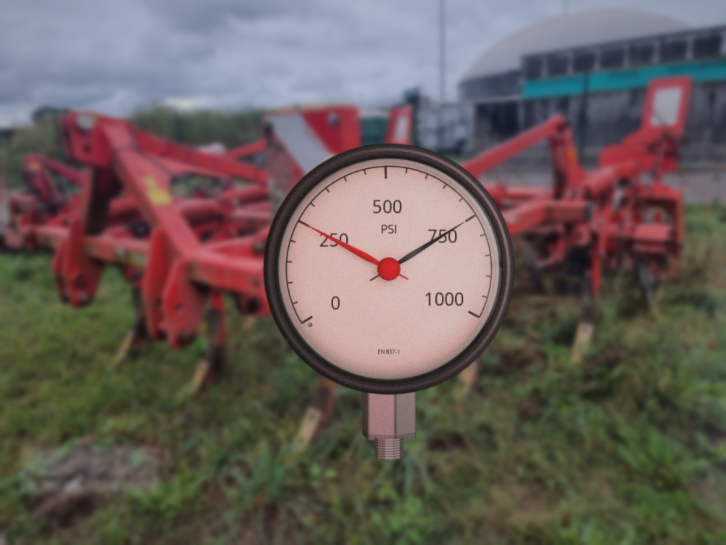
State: 250 psi
